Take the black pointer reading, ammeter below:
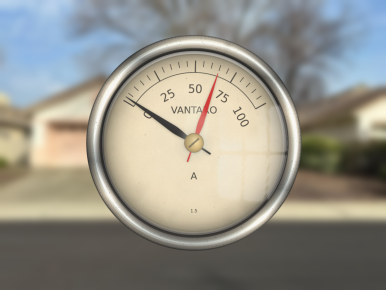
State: 2.5 A
